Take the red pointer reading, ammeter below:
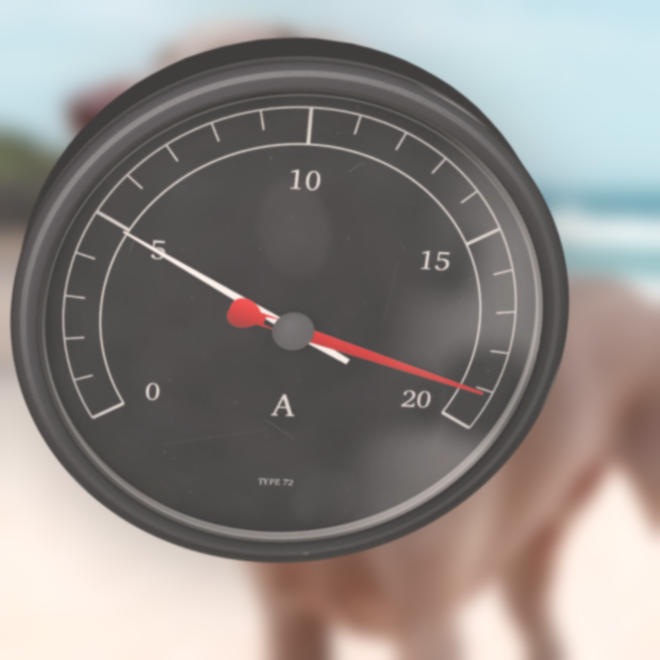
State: 19 A
